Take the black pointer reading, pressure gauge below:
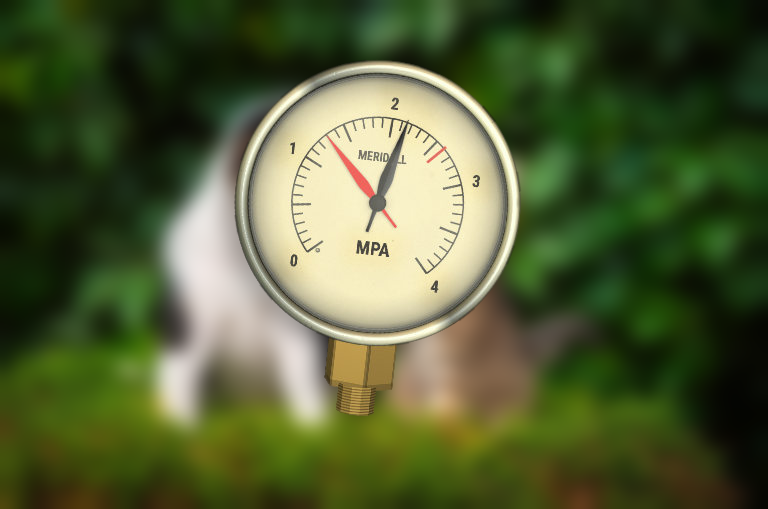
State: 2.15 MPa
